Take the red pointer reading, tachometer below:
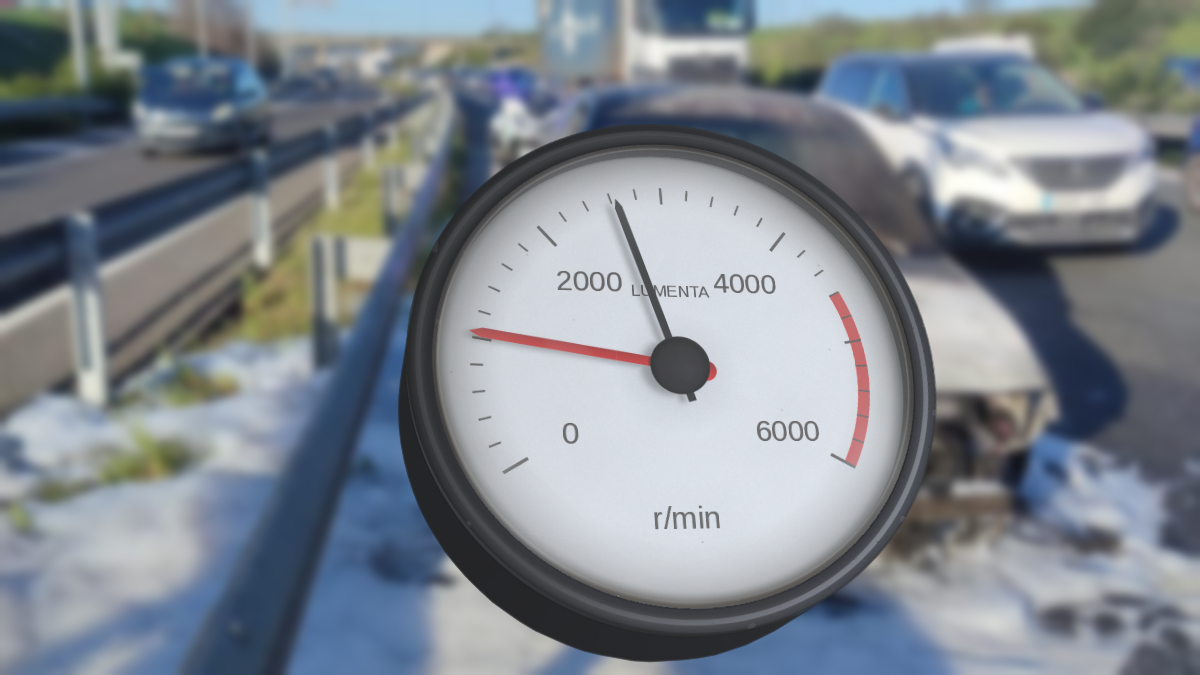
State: 1000 rpm
